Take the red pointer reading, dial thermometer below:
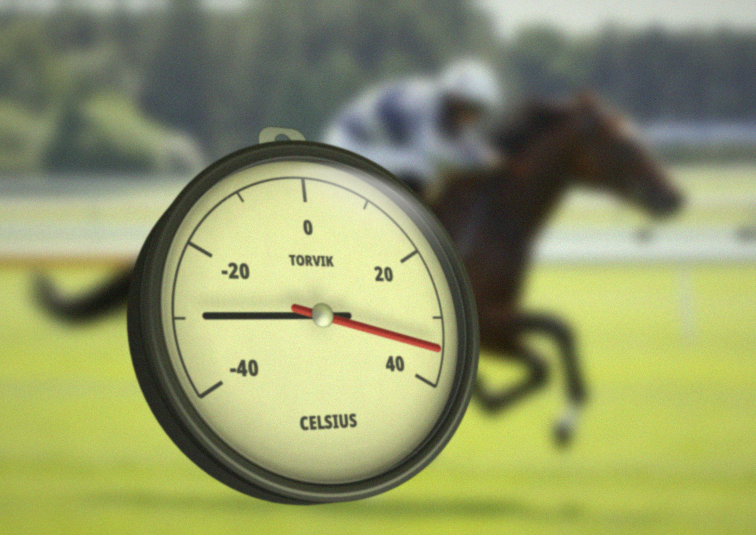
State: 35 °C
